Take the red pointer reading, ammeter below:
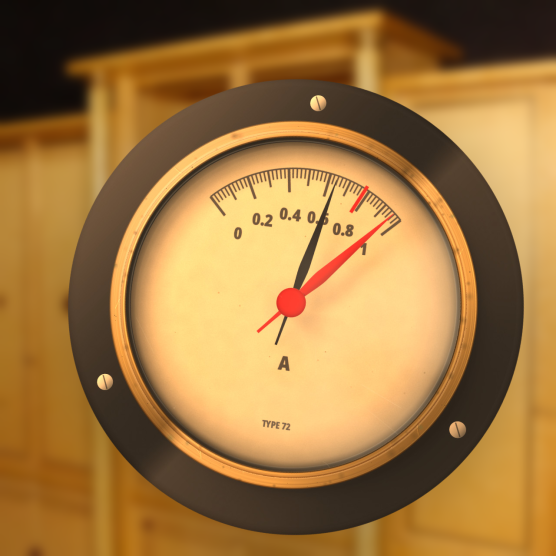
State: 0.96 A
